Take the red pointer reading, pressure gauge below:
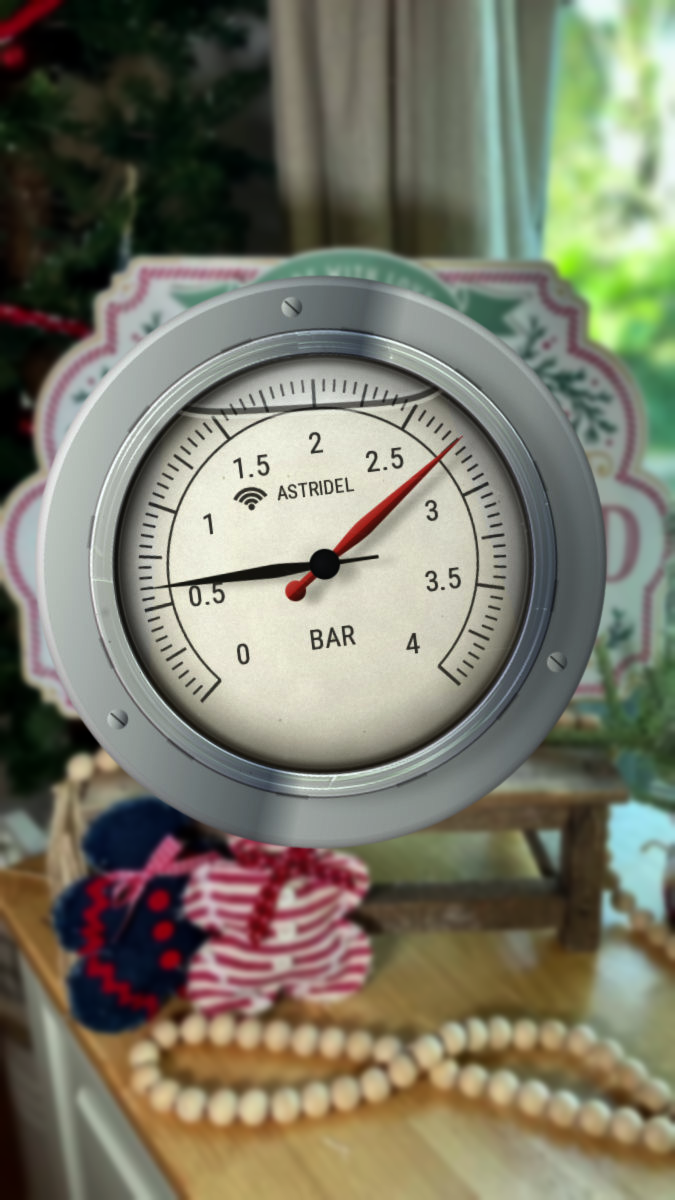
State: 2.75 bar
